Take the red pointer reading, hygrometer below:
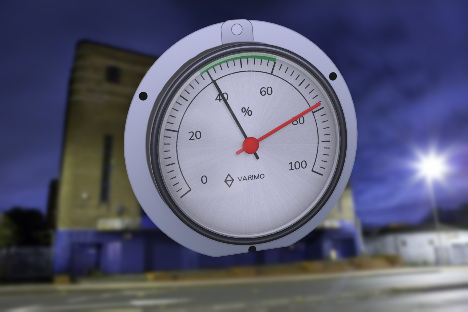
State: 78 %
